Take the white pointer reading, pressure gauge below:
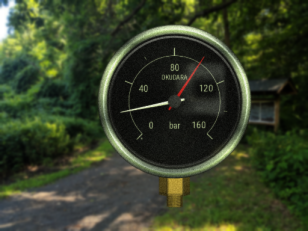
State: 20 bar
